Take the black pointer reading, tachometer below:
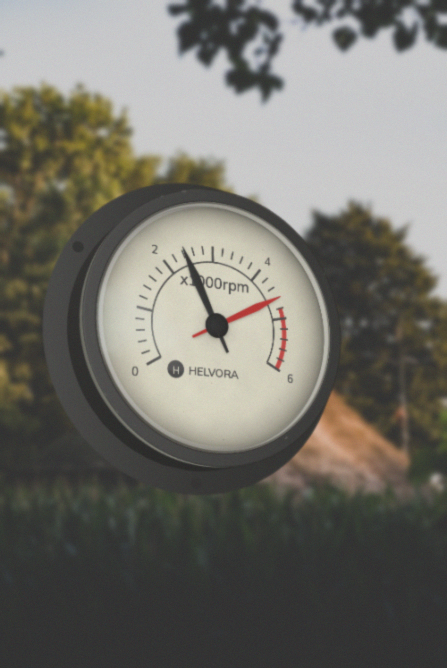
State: 2400 rpm
